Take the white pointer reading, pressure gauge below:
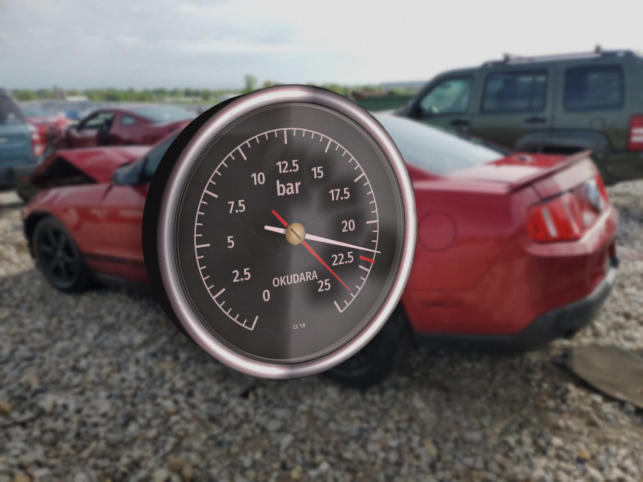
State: 21.5 bar
